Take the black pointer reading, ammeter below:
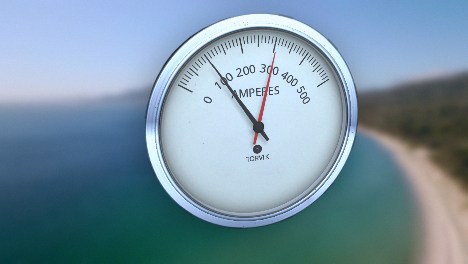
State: 100 A
